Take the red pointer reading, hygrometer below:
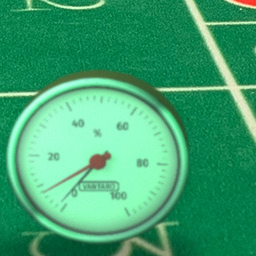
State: 8 %
